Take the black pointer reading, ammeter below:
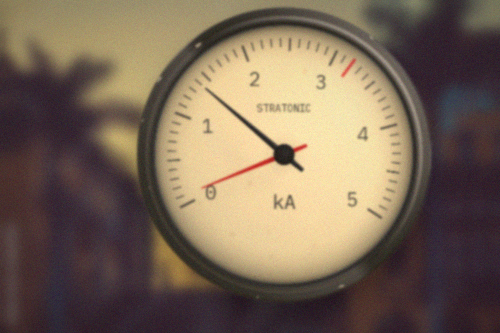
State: 1.4 kA
